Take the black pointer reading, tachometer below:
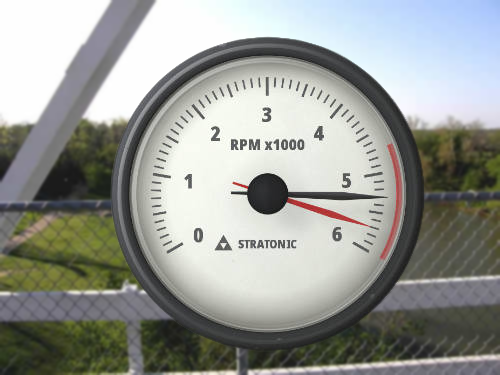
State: 5300 rpm
